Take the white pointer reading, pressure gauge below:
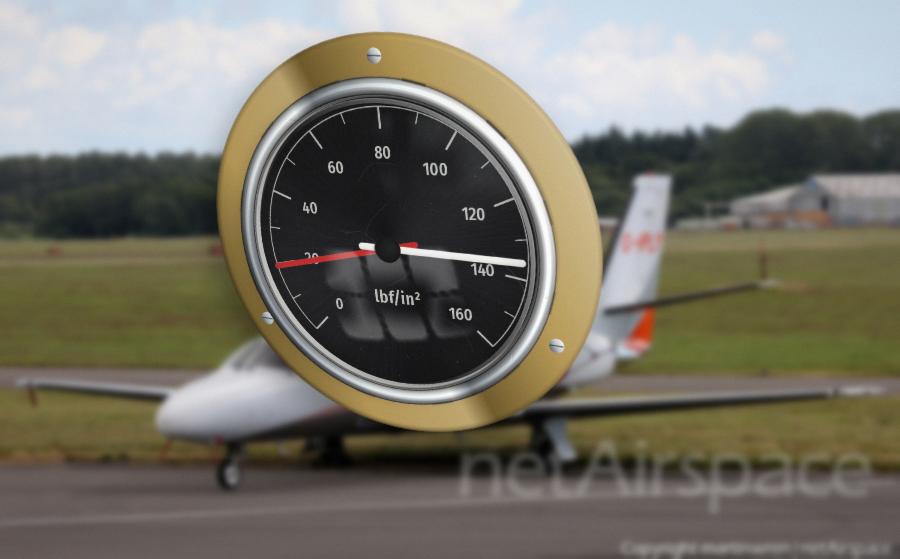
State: 135 psi
